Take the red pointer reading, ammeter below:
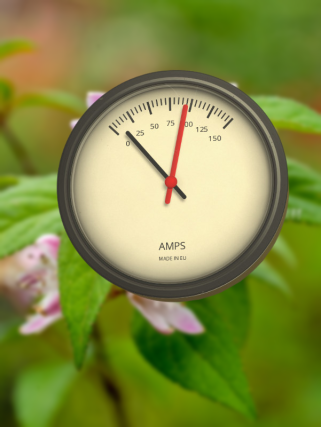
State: 95 A
